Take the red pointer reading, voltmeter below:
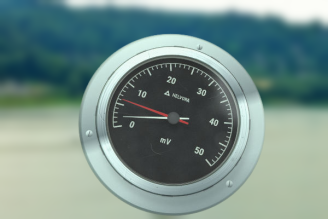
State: 6 mV
